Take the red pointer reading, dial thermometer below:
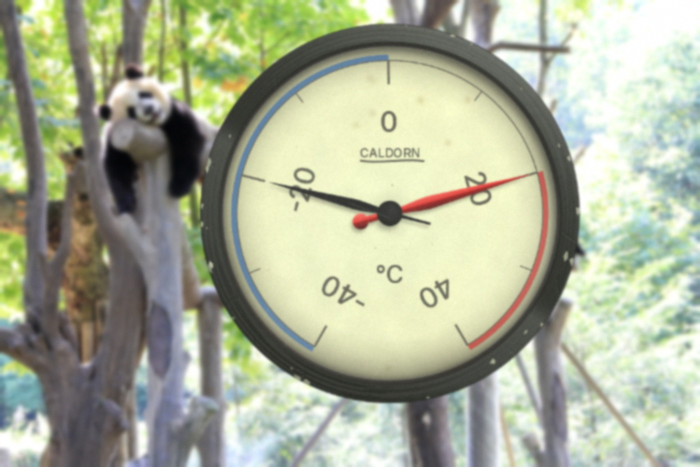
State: 20 °C
